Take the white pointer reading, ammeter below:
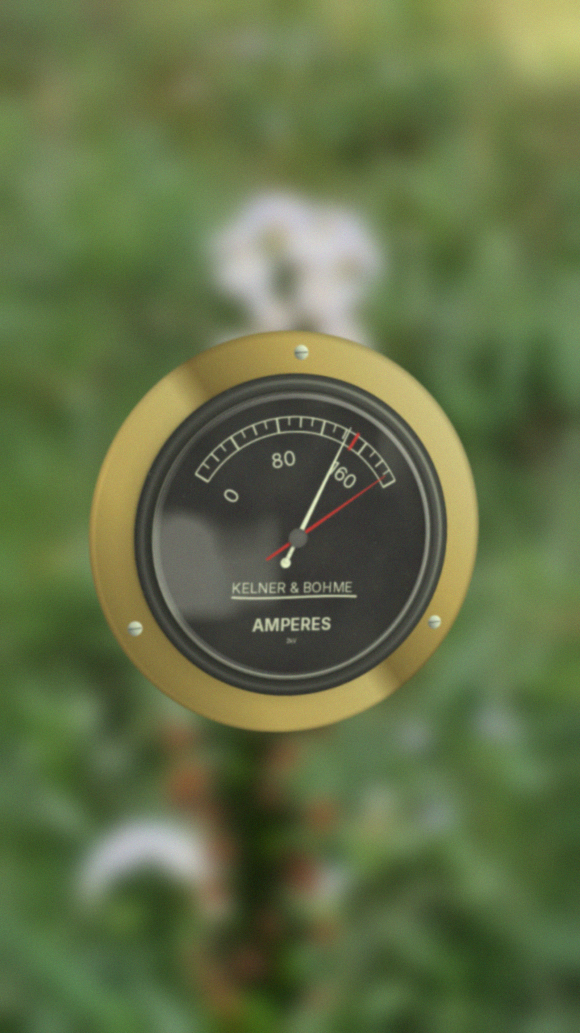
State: 140 A
